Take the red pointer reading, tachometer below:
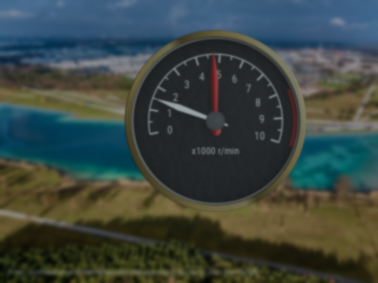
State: 4750 rpm
